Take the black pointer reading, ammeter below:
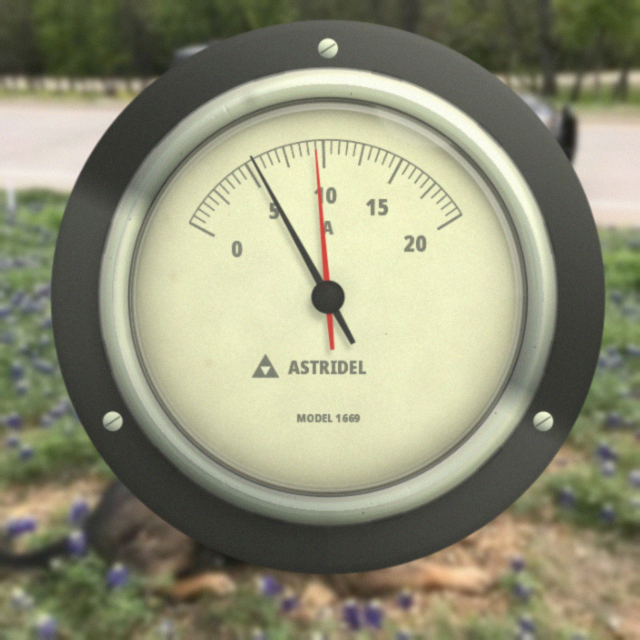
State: 5.5 A
